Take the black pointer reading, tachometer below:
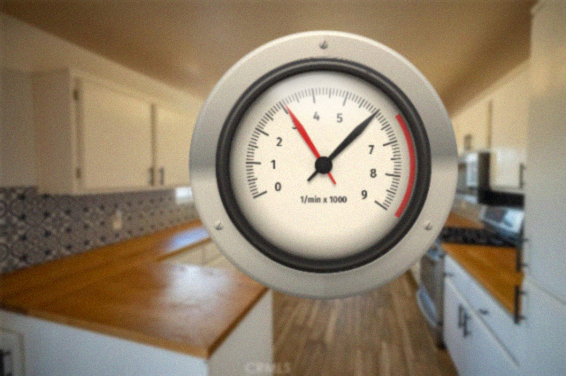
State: 6000 rpm
